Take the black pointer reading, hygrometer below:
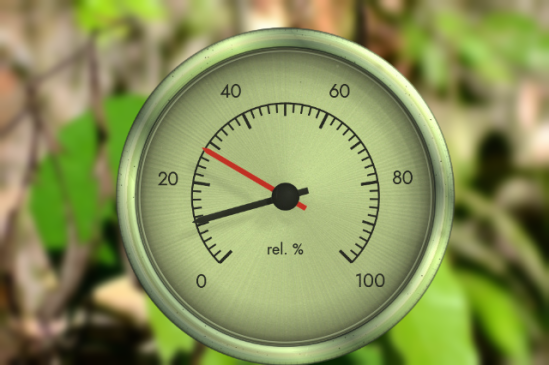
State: 11 %
